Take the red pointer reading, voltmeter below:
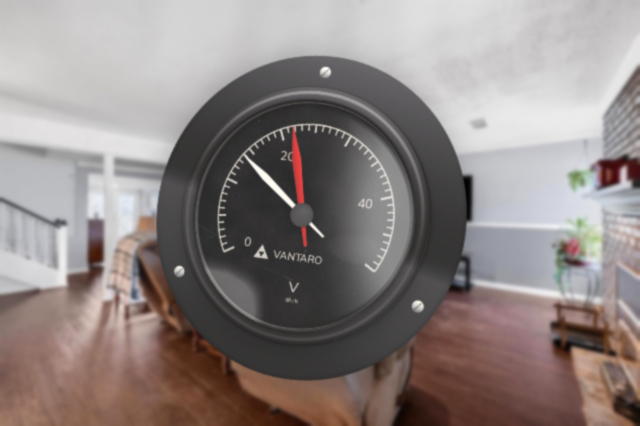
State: 22 V
